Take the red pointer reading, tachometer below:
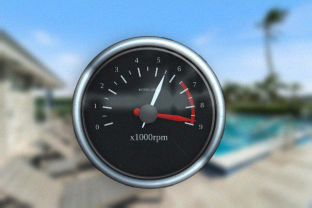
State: 8750 rpm
